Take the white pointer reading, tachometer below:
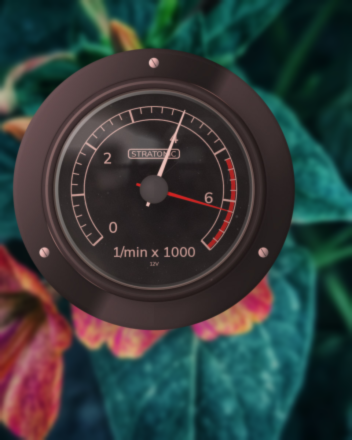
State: 4000 rpm
